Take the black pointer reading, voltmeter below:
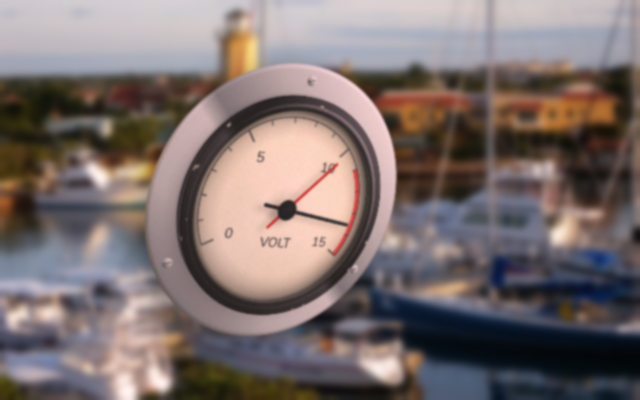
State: 13.5 V
